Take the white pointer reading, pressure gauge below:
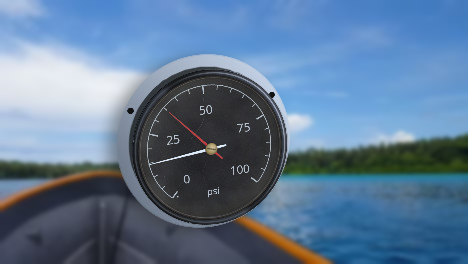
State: 15 psi
